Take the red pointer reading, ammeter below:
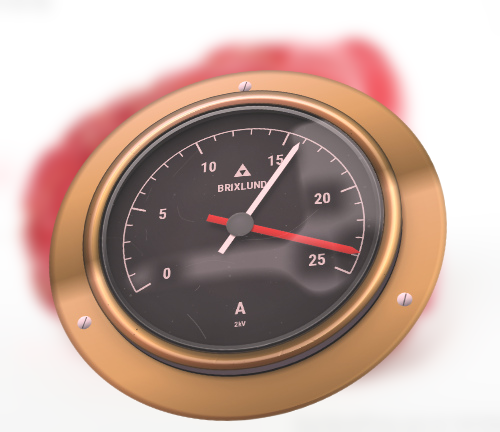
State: 24 A
